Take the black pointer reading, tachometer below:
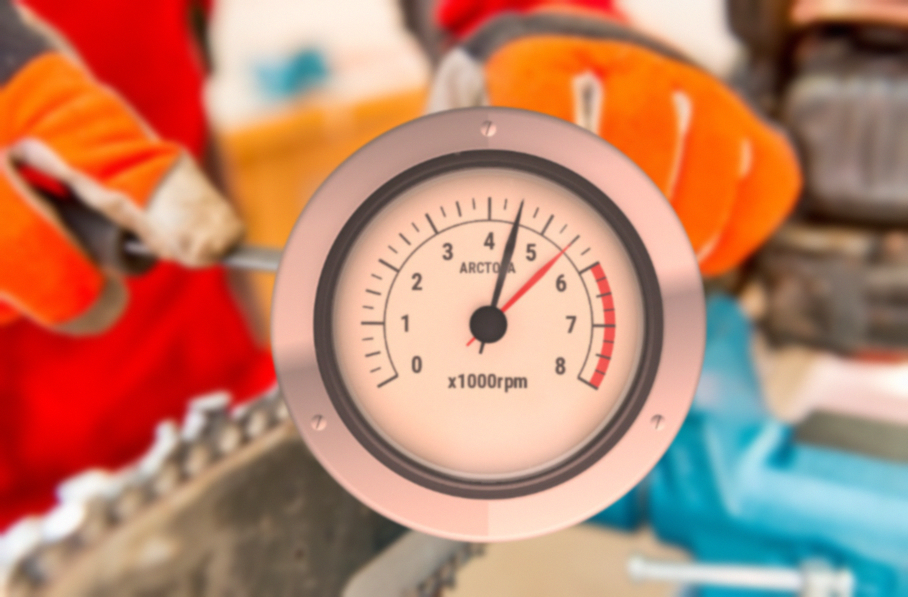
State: 4500 rpm
